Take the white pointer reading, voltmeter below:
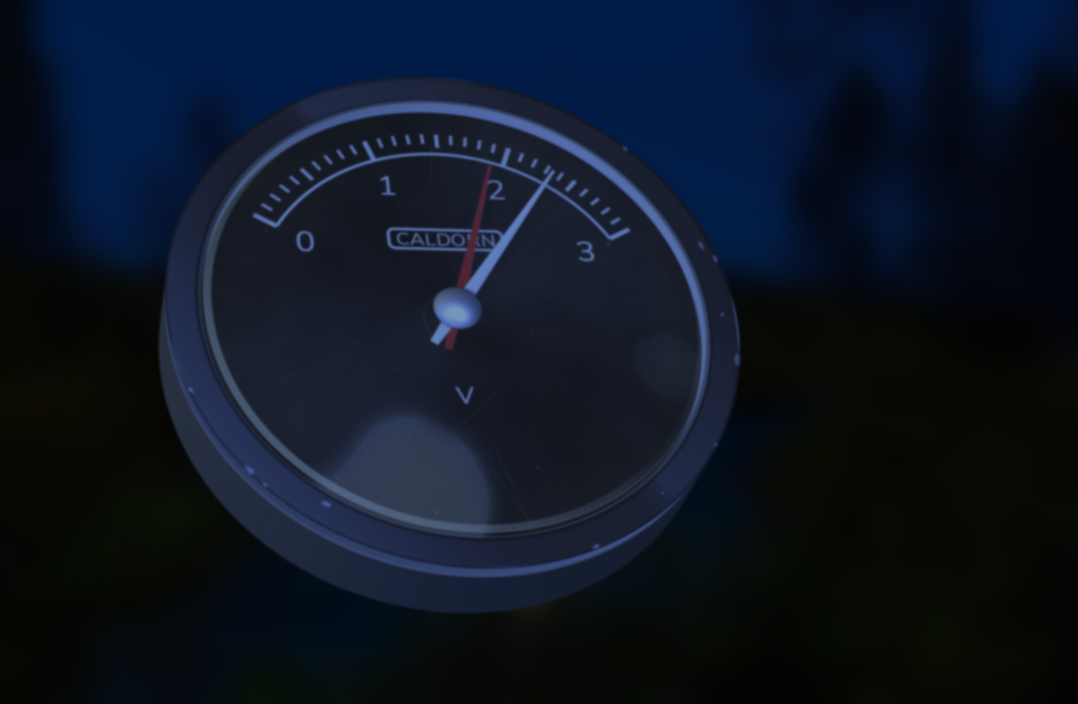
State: 2.35 V
